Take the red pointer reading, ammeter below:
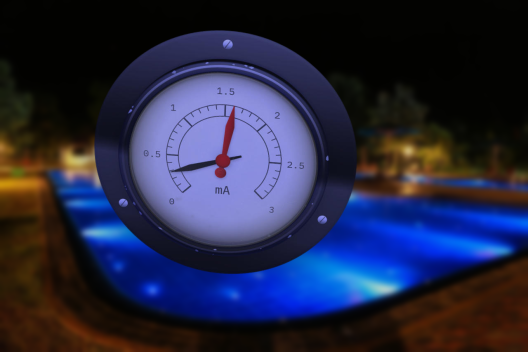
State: 1.6 mA
